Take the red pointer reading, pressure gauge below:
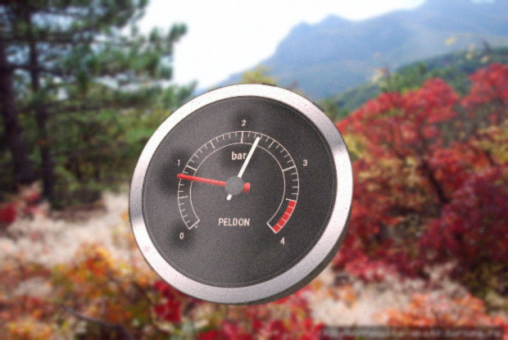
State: 0.8 bar
